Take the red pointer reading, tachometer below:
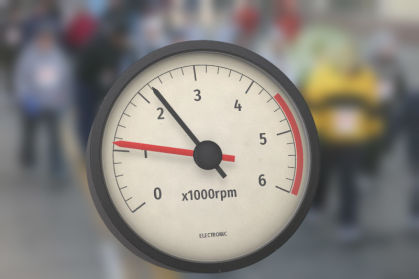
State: 1100 rpm
